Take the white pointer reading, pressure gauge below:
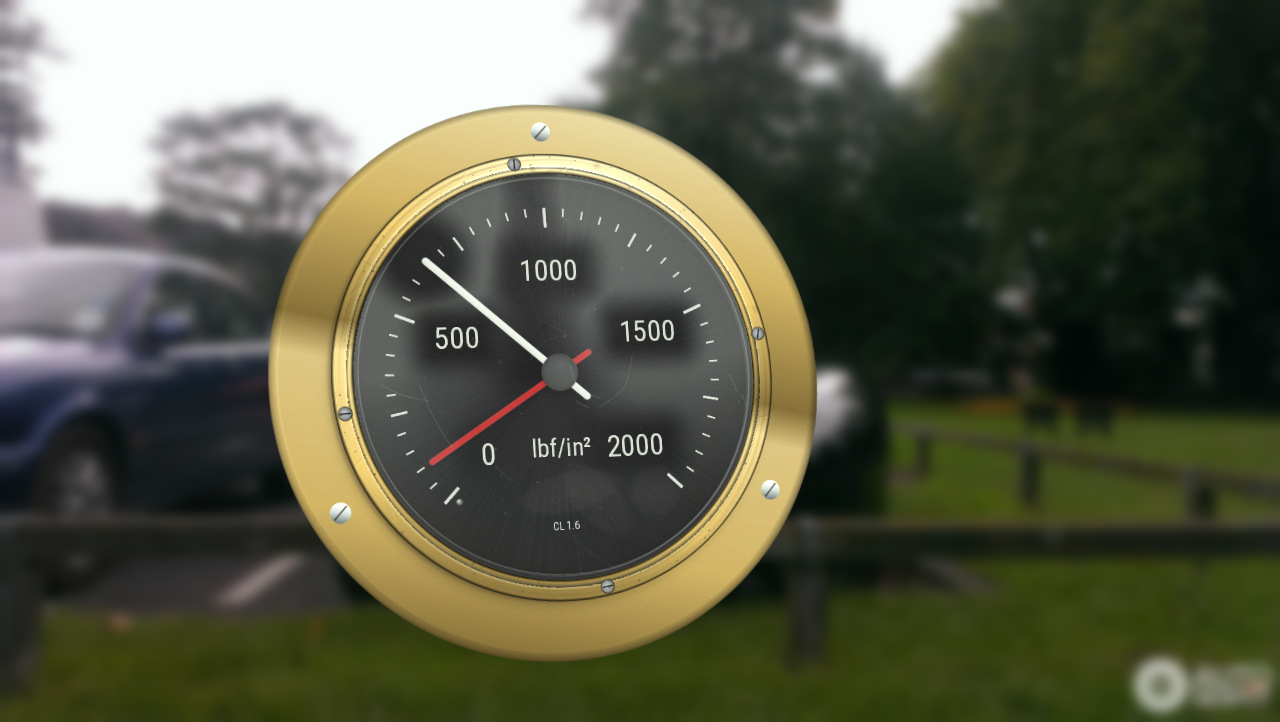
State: 650 psi
